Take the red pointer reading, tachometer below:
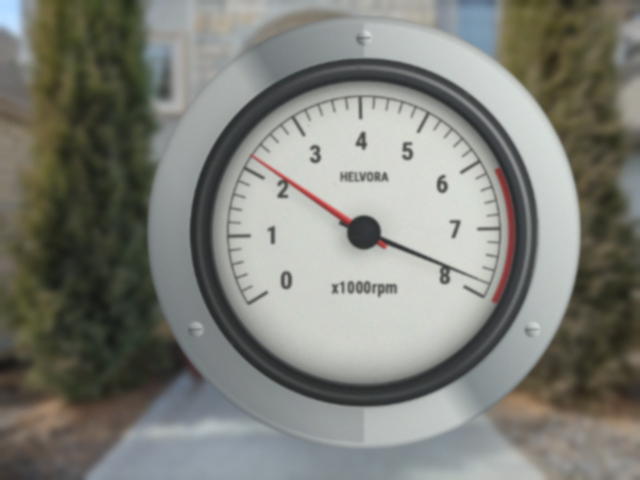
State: 2200 rpm
